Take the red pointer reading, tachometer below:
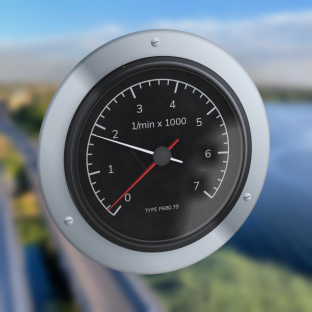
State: 200 rpm
